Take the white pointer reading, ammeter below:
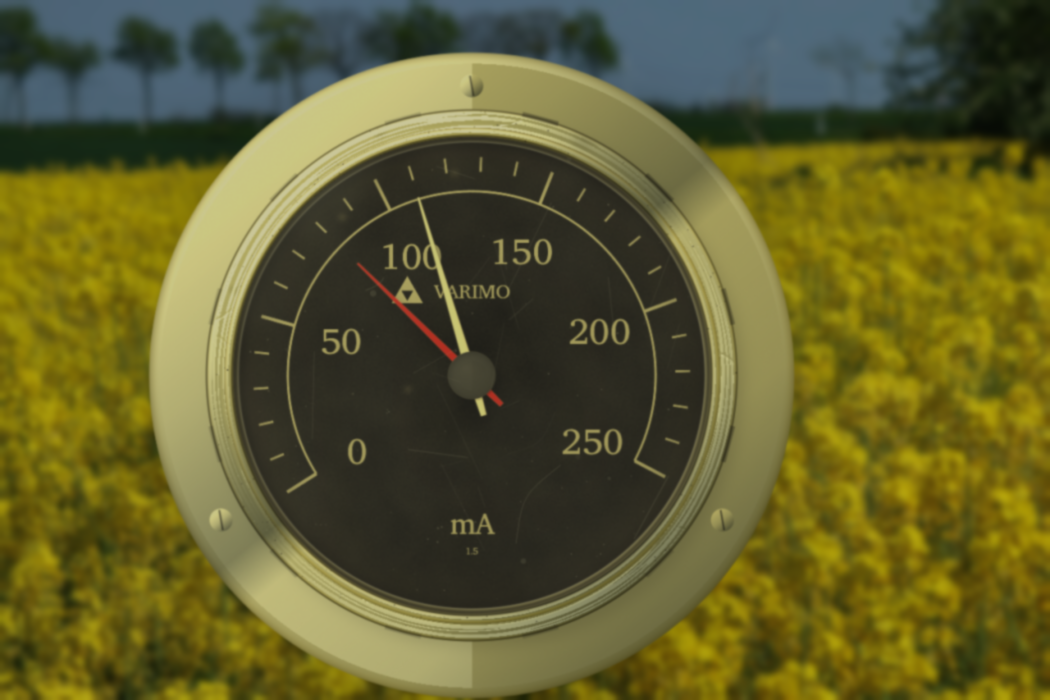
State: 110 mA
